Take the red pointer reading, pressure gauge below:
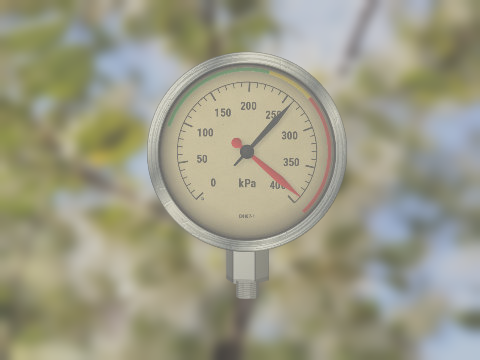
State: 390 kPa
